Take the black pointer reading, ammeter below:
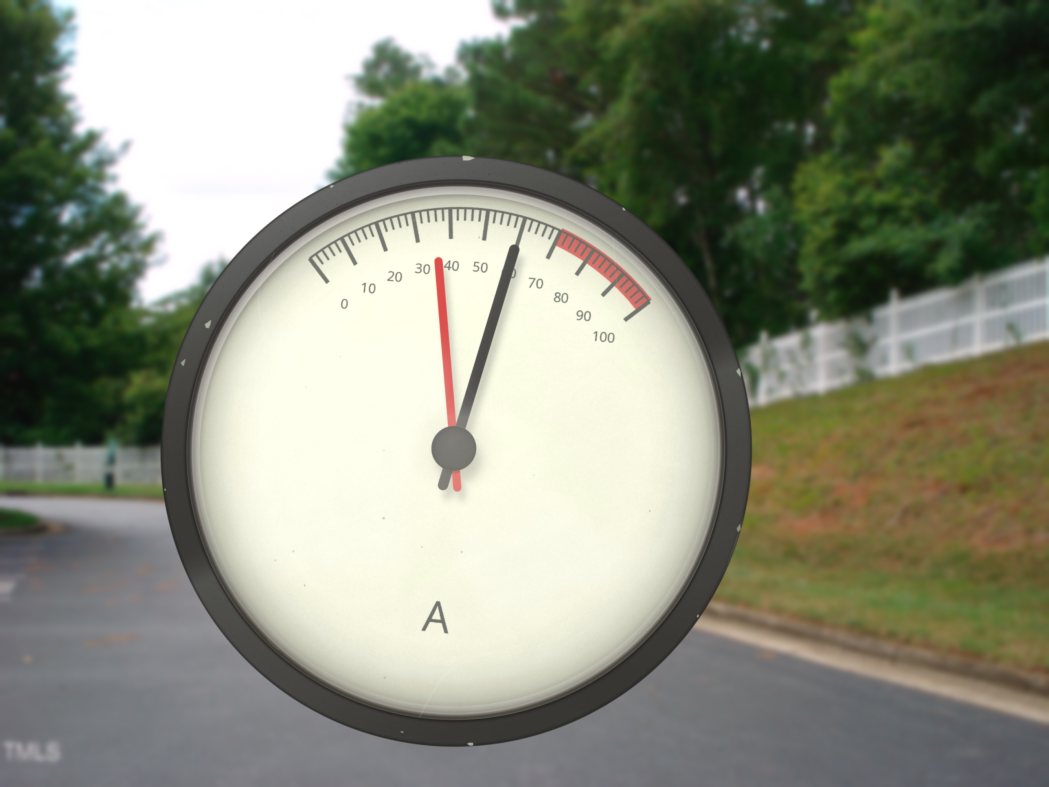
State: 60 A
